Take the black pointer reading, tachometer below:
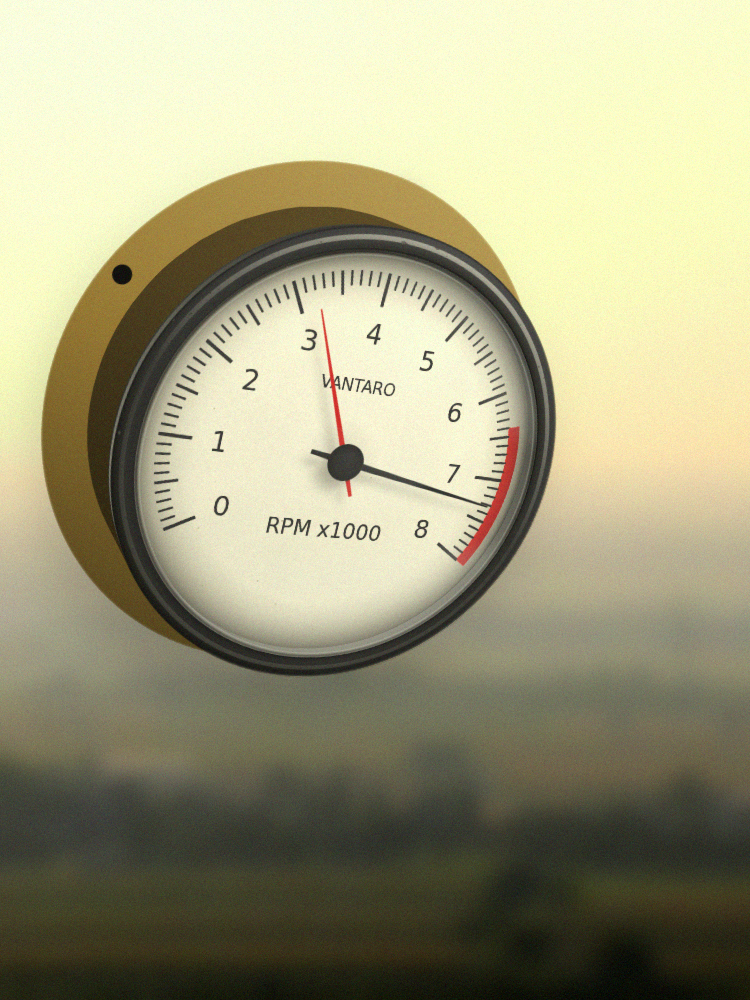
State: 7300 rpm
